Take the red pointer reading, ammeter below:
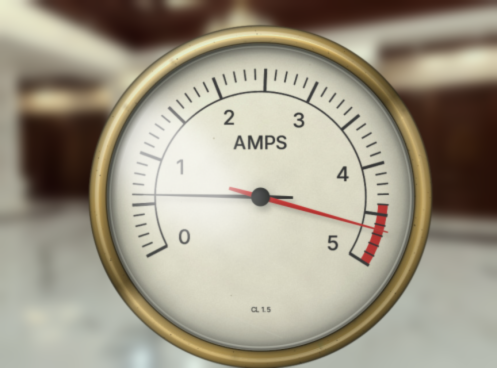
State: 4.65 A
